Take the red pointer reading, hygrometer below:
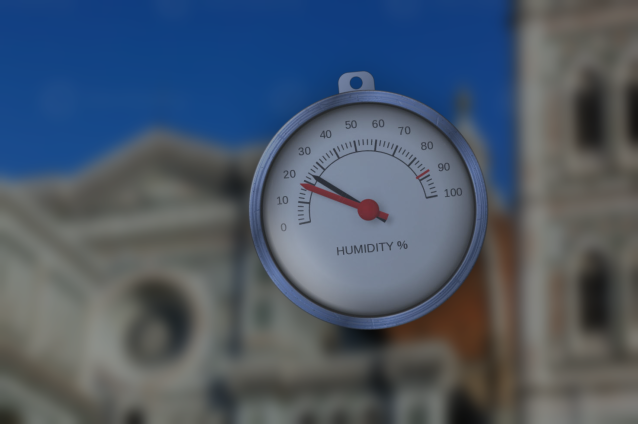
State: 18 %
